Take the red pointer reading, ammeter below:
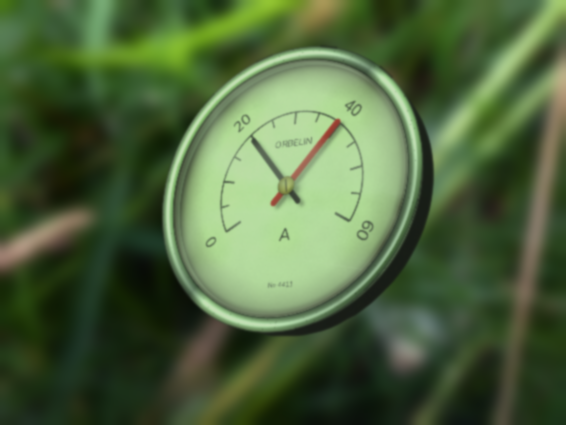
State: 40 A
